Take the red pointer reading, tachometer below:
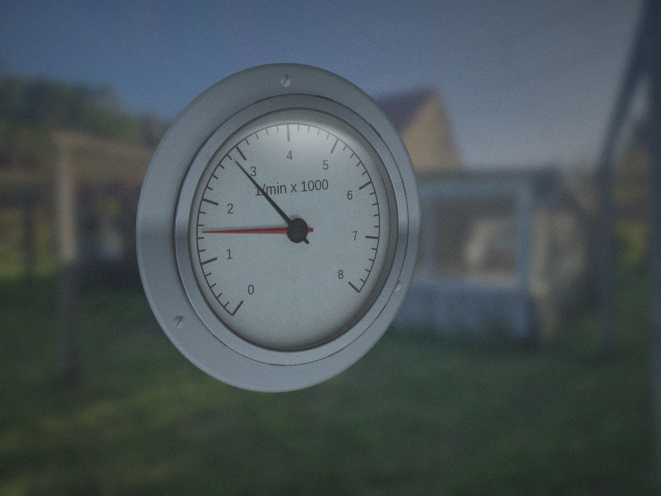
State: 1500 rpm
